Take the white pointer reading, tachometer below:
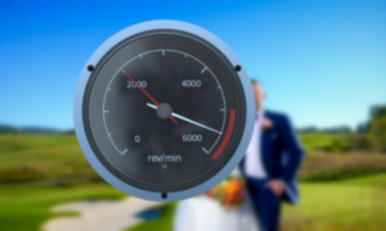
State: 5500 rpm
